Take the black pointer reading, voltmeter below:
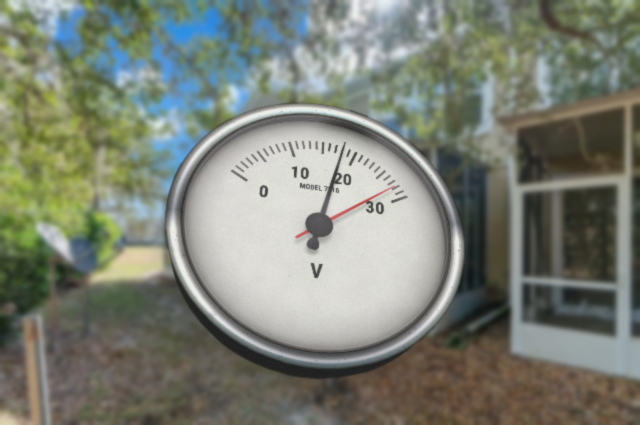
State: 18 V
